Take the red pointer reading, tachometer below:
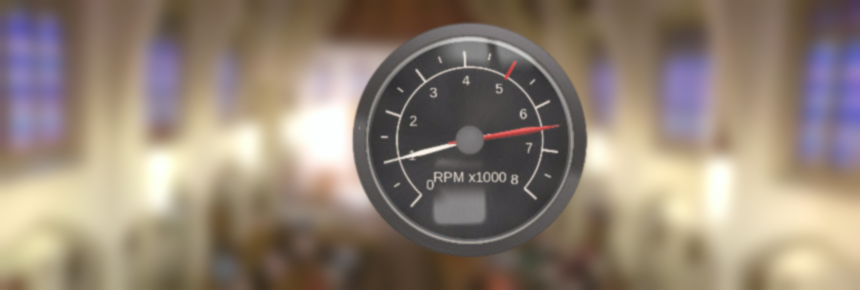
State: 6500 rpm
